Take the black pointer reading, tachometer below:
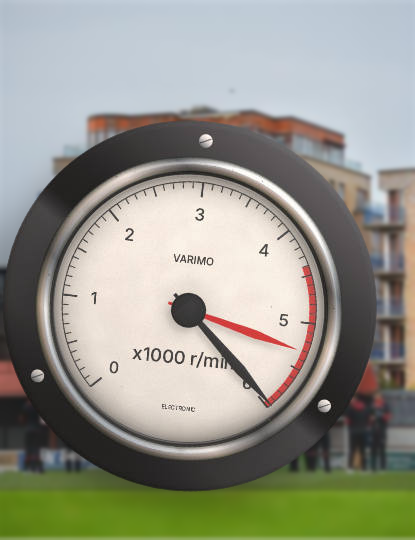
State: 5950 rpm
